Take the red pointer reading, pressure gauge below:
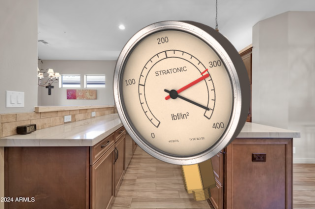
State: 310 psi
